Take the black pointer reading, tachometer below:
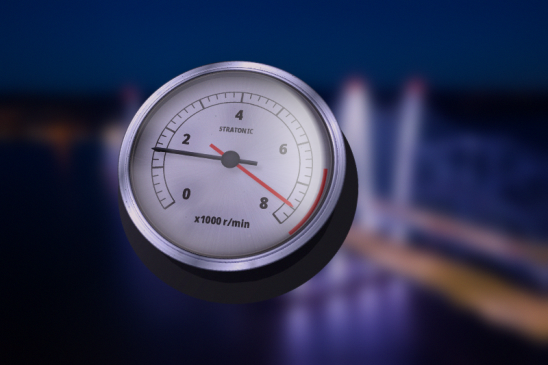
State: 1400 rpm
